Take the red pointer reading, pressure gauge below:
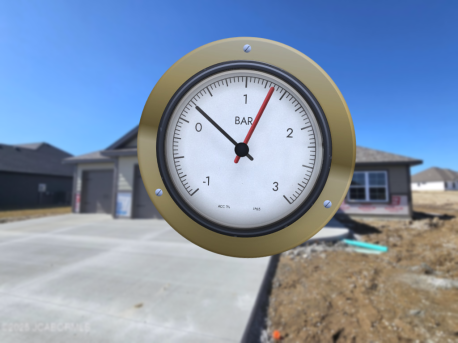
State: 1.35 bar
